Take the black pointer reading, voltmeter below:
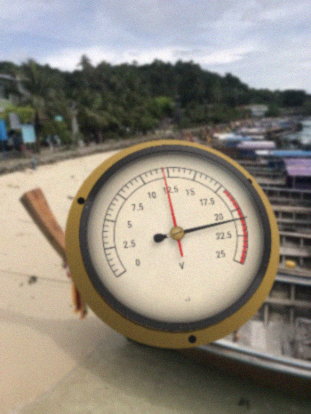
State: 21 V
